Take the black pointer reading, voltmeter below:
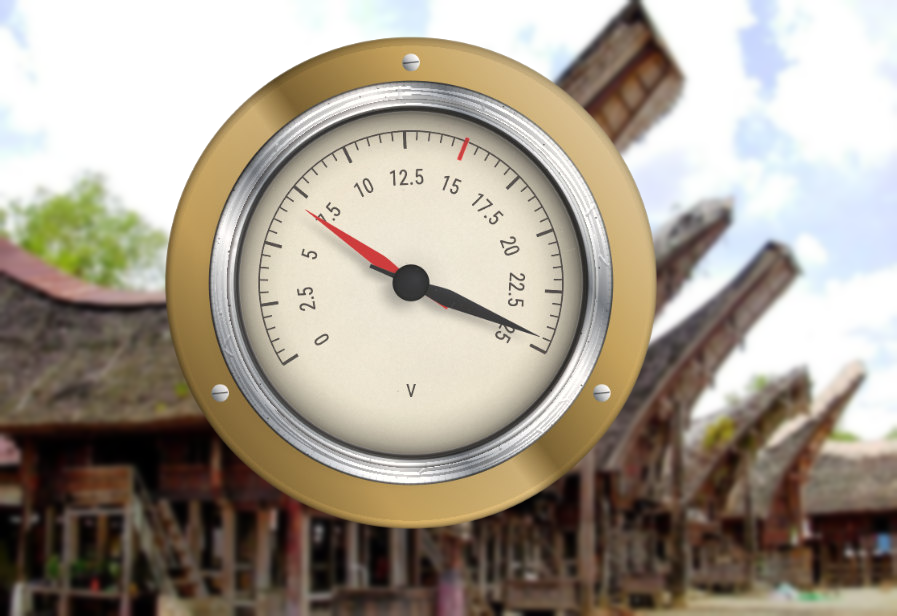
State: 24.5 V
